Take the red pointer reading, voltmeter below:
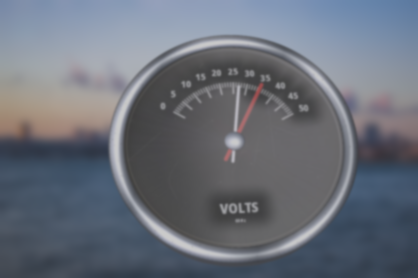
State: 35 V
